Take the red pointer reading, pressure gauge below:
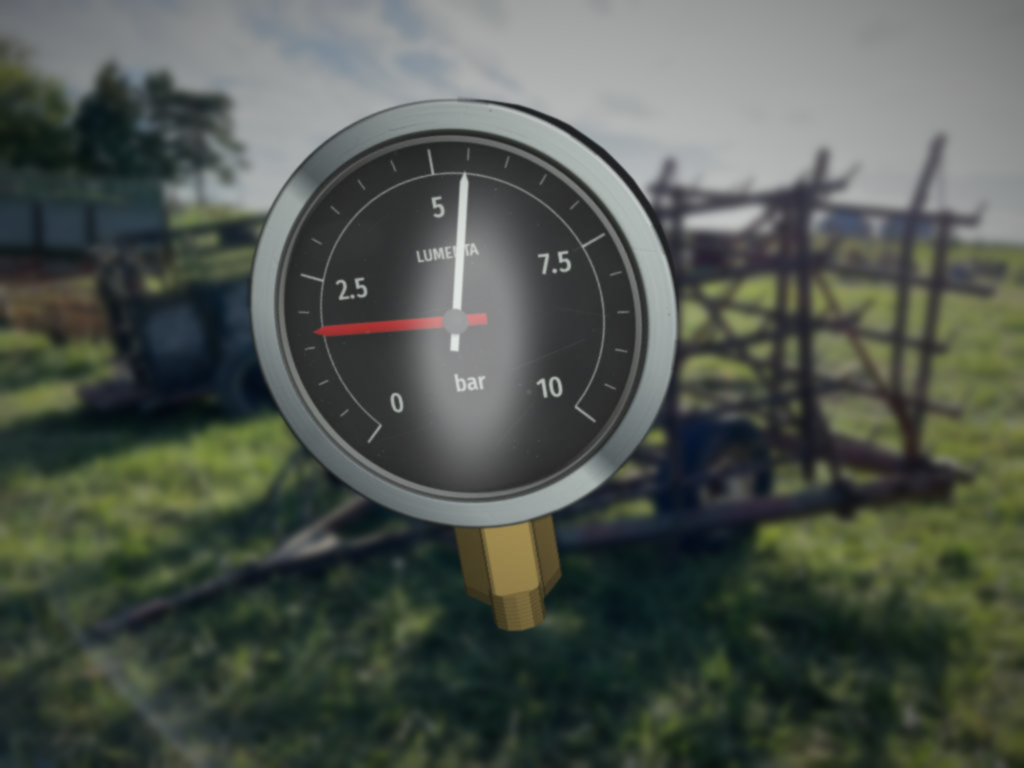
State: 1.75 bar
